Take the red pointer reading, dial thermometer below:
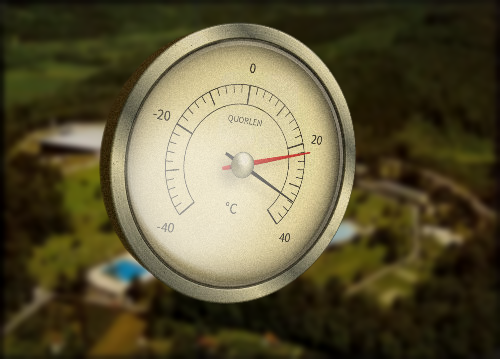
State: 22 °C
